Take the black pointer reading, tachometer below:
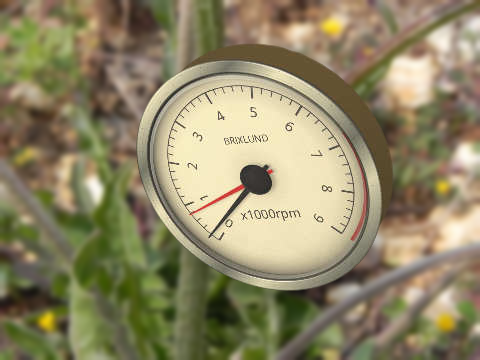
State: 200 rpm
